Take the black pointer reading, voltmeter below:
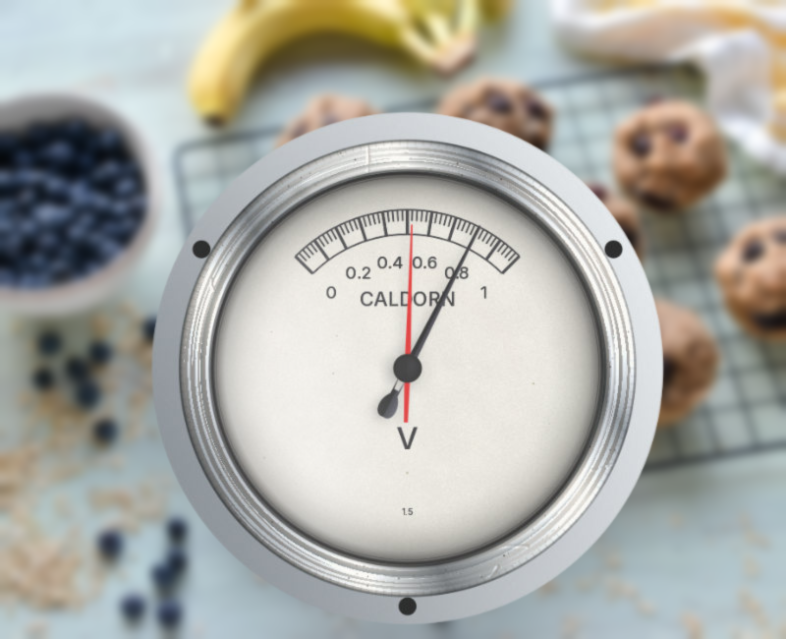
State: 0.8 V
